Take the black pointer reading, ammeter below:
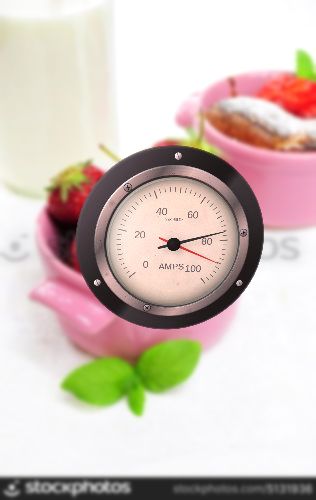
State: 76 A
